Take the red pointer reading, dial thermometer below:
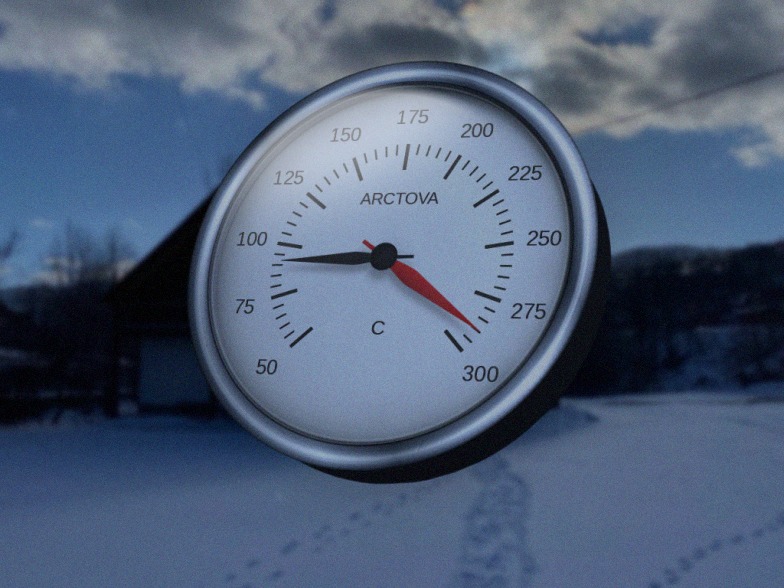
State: 290 °C
